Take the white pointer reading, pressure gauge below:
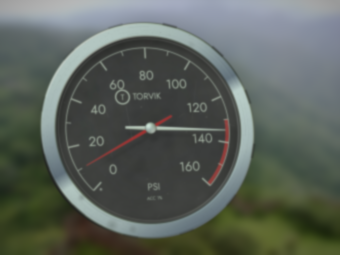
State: 135 psi
